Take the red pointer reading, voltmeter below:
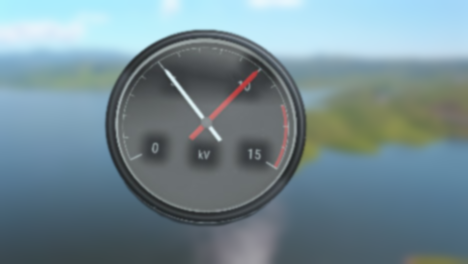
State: 10 kV
